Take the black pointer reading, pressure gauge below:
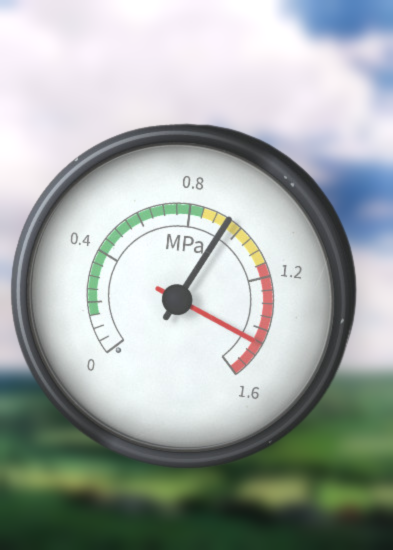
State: 0.95 MPa
